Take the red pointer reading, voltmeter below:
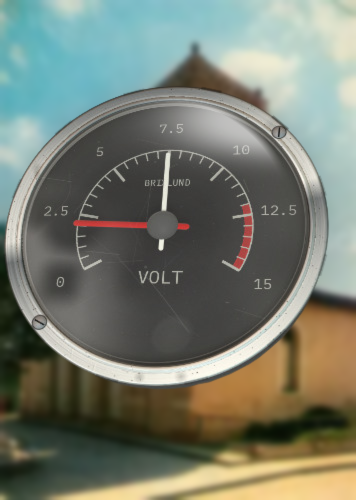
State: 2 V
